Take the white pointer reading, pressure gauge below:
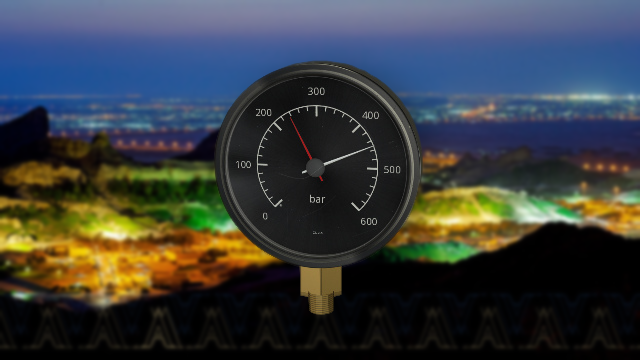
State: 450 bar
